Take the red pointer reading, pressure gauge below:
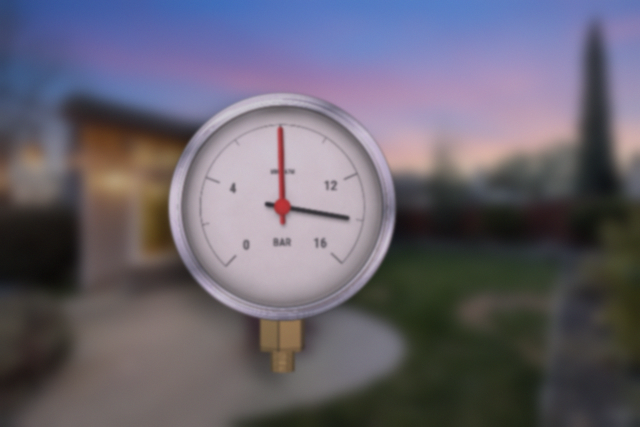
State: 8 bar
